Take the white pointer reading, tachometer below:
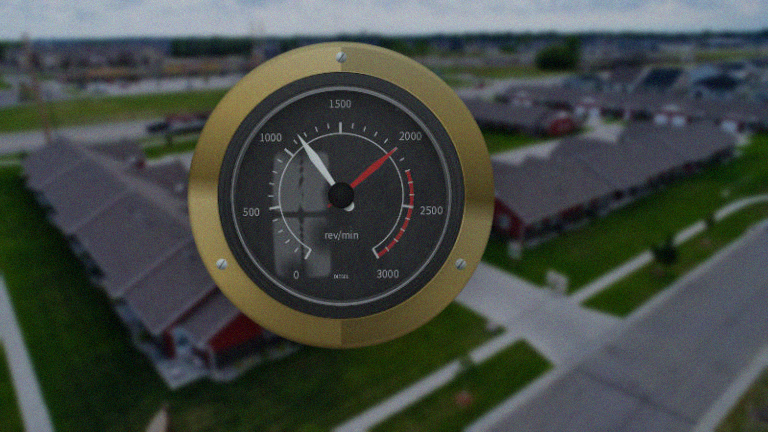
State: 1150 rpm
